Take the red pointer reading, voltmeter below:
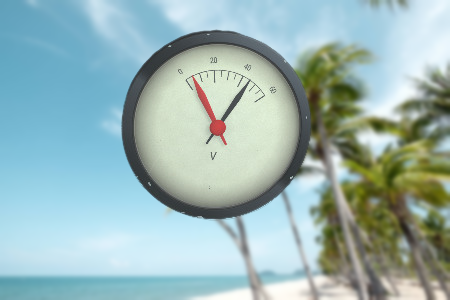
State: 5 V
